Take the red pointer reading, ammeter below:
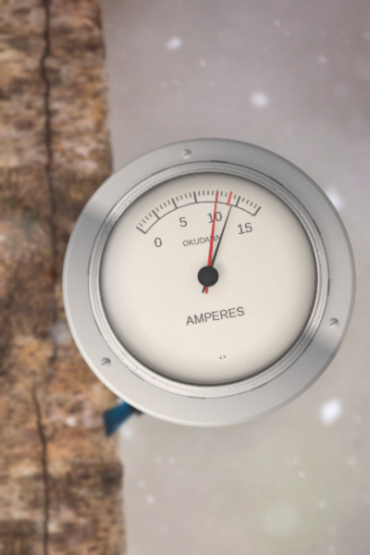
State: 10 A
